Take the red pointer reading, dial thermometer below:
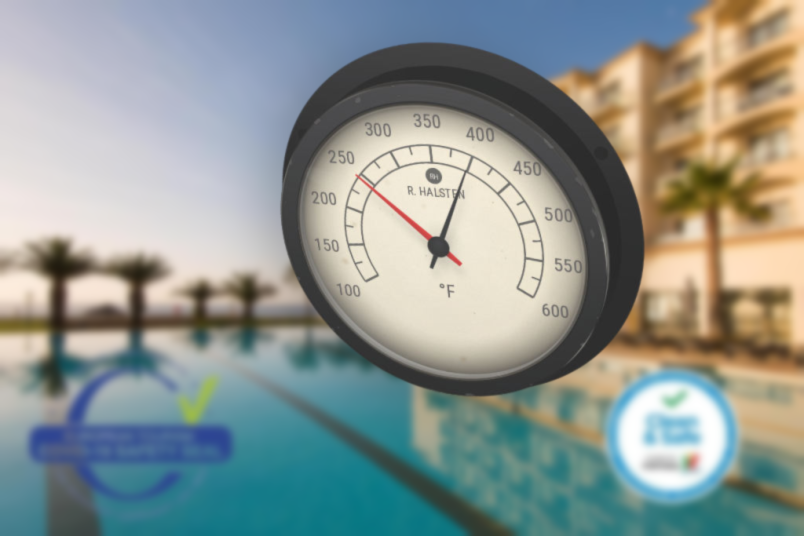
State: 250 °F
